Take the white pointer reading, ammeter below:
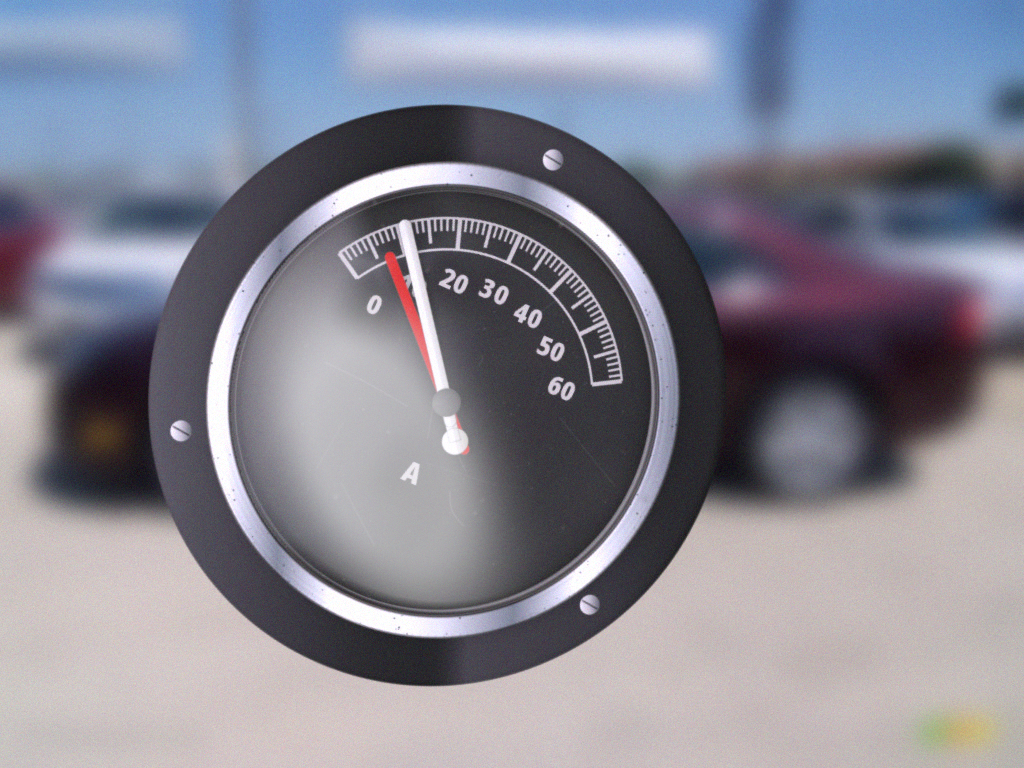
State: 11 A
